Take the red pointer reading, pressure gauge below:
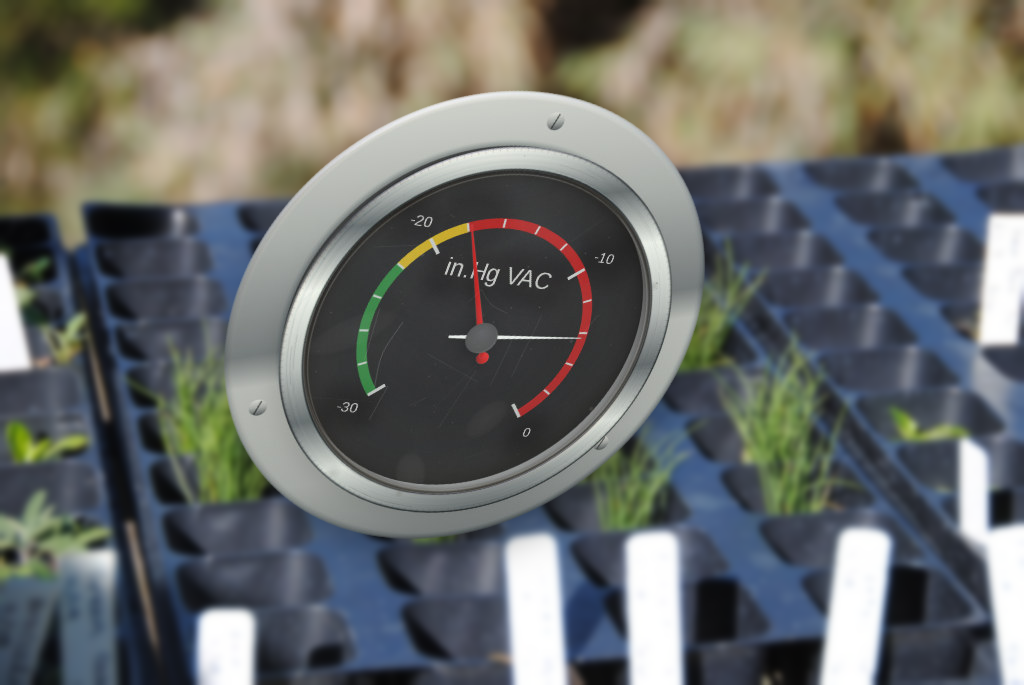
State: -18 inHg
